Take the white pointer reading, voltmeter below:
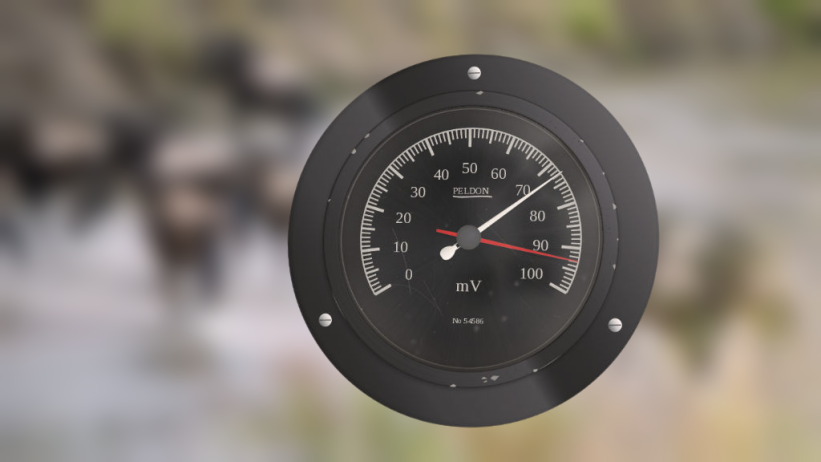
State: 73 mV
